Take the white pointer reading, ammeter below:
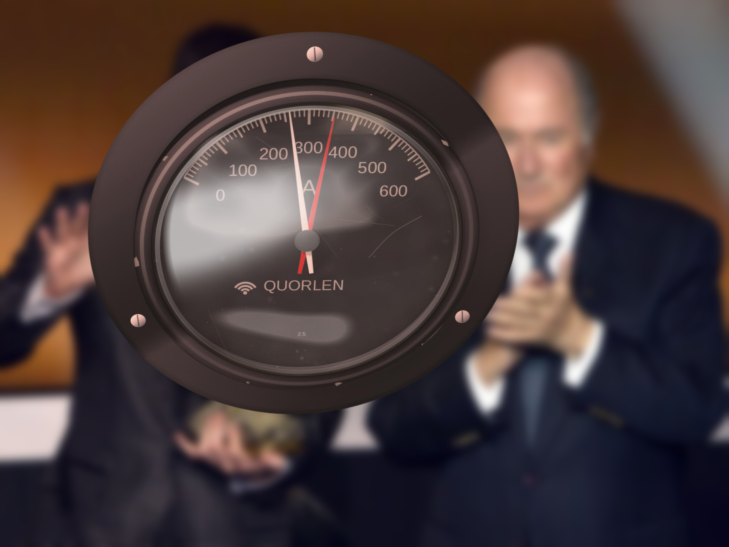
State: 260 A
